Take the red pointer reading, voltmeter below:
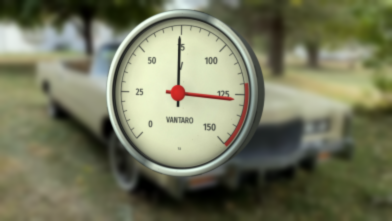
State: 127.5 V
